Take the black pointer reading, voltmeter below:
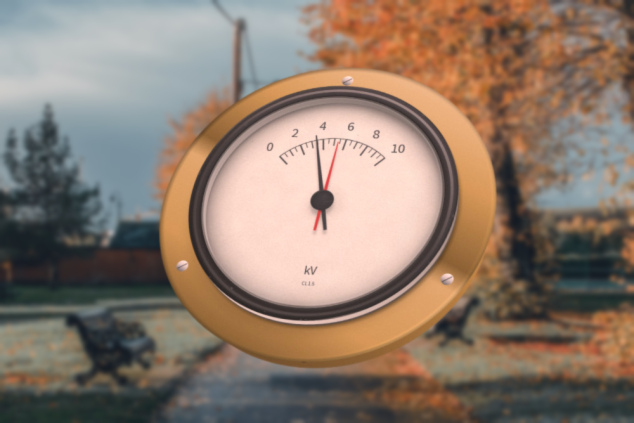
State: 3.5 kV
